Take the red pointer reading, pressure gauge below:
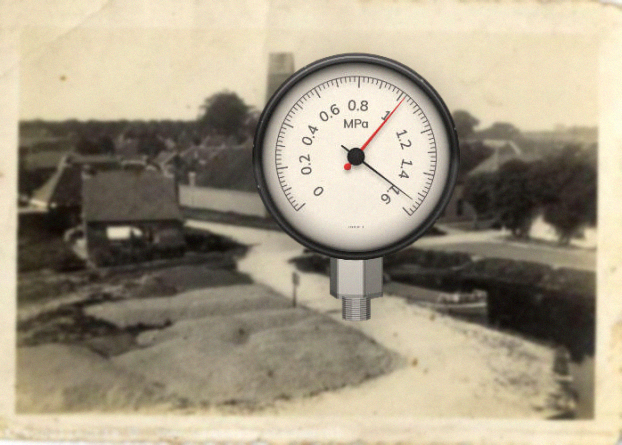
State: 1.02 MPa
